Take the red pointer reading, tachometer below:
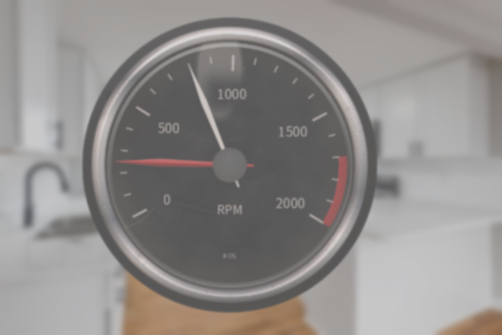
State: 250 rpm
